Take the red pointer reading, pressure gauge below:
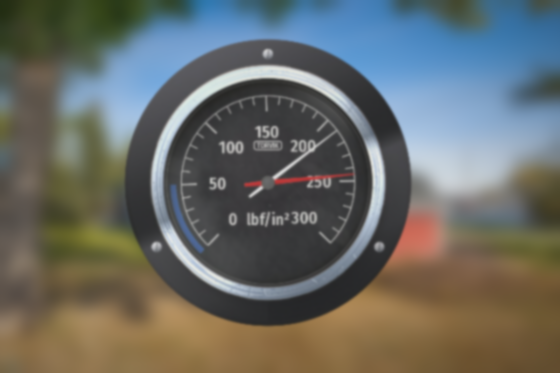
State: 245 psi
